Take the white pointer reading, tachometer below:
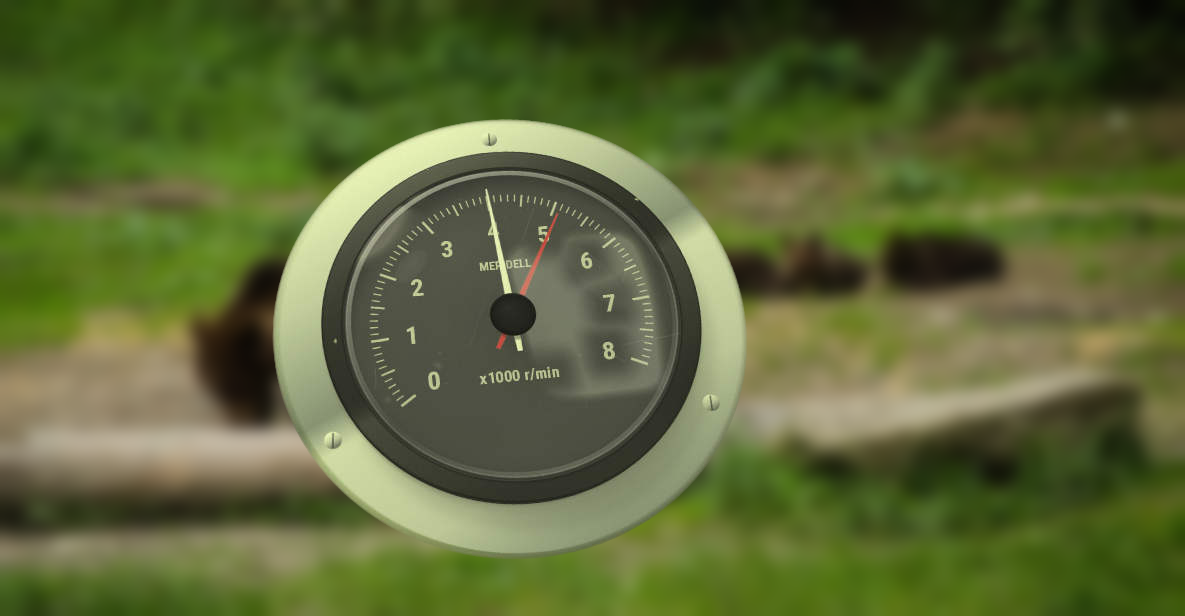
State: 4000 rpm
